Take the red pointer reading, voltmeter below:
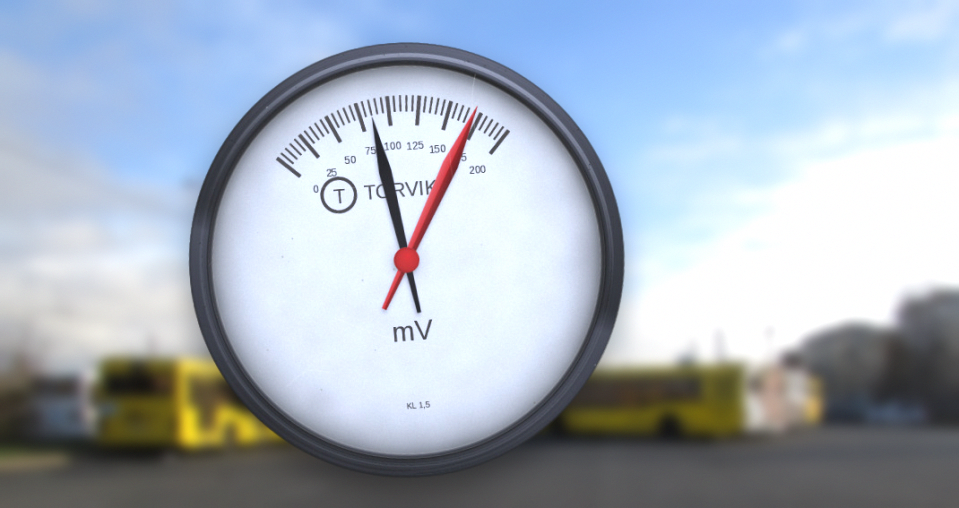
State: 170 mV
